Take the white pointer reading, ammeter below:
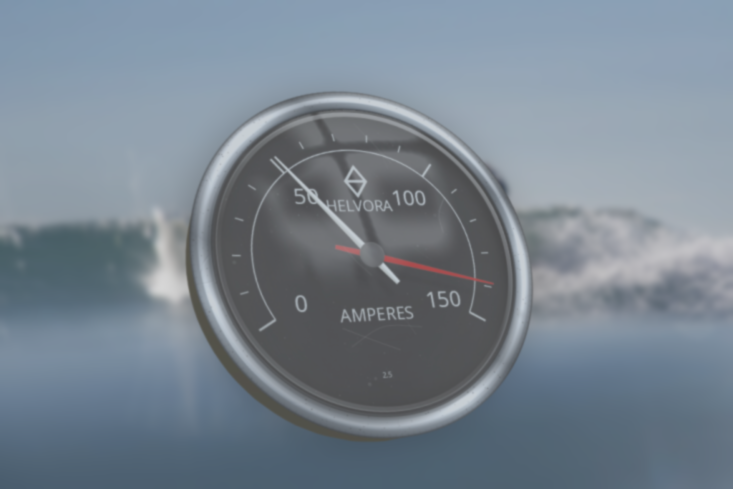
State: 50 A
